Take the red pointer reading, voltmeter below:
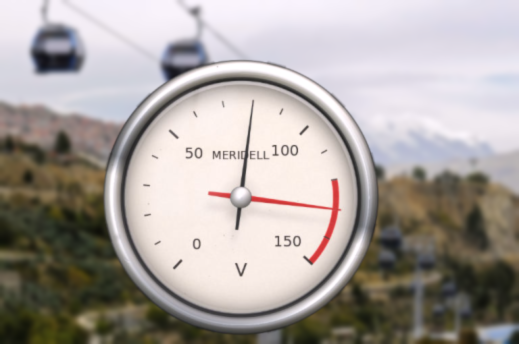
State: 130 V
